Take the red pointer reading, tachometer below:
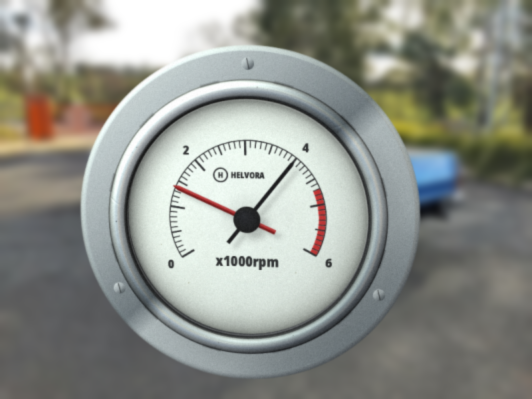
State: 1400 rpm
